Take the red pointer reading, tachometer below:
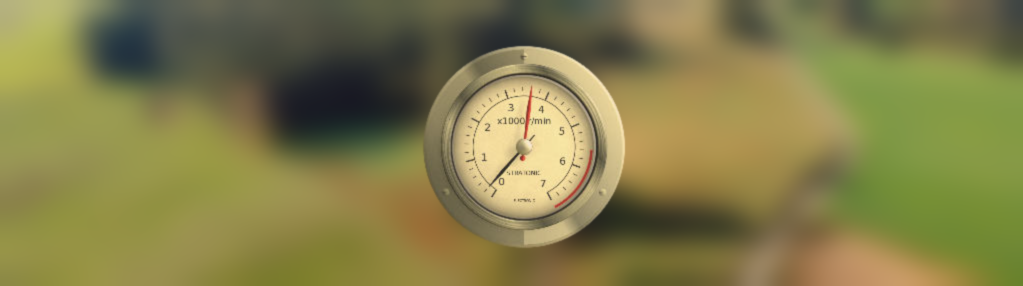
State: 3600 rpm
